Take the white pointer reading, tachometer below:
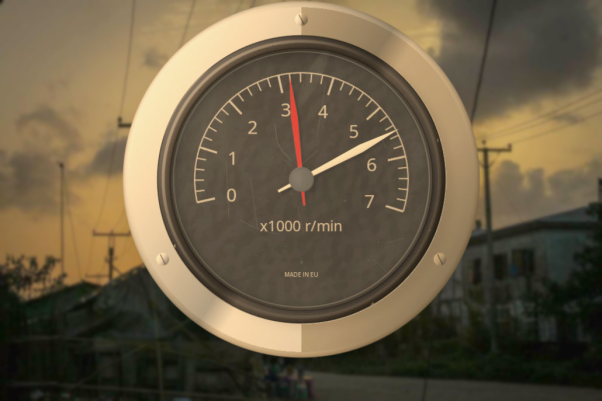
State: 5500 rpm
